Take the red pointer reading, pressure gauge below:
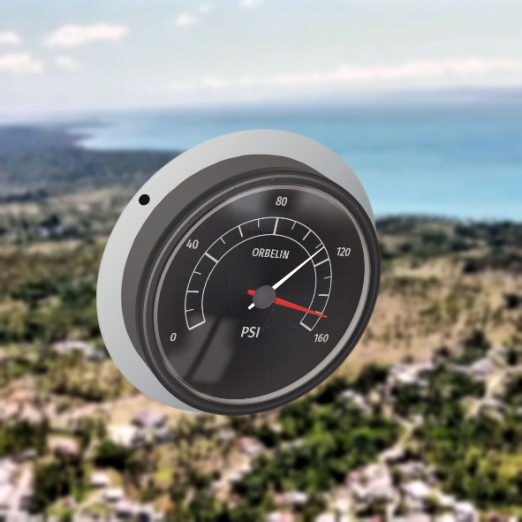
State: 150 psi
